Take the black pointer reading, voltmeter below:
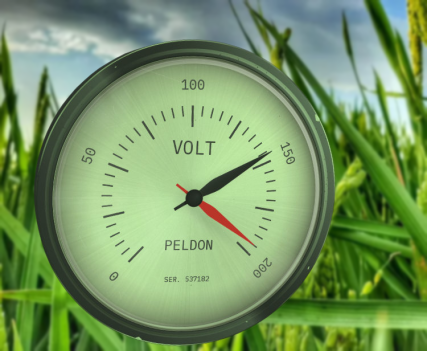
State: 145 V
